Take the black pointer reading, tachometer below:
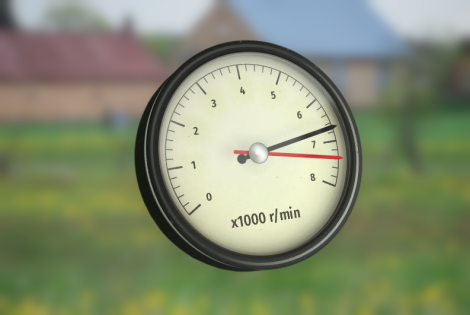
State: 6700 rpm
